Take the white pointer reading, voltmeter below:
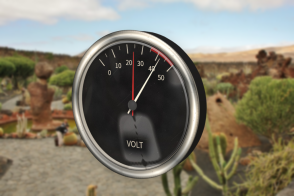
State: 42.5 V
